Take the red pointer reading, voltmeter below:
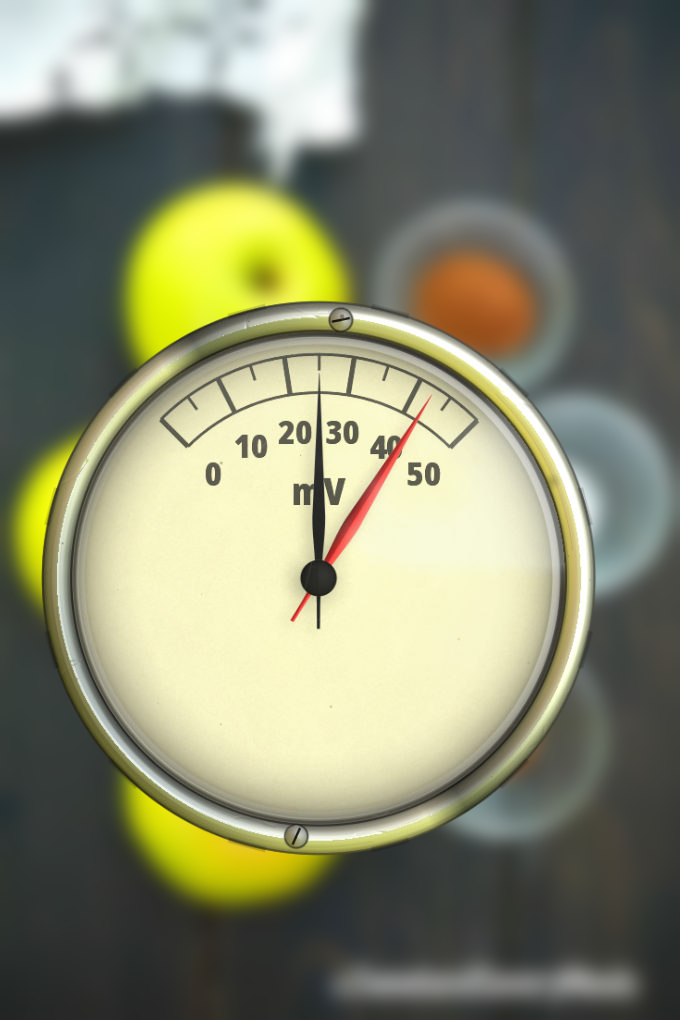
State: 42.5 mV
